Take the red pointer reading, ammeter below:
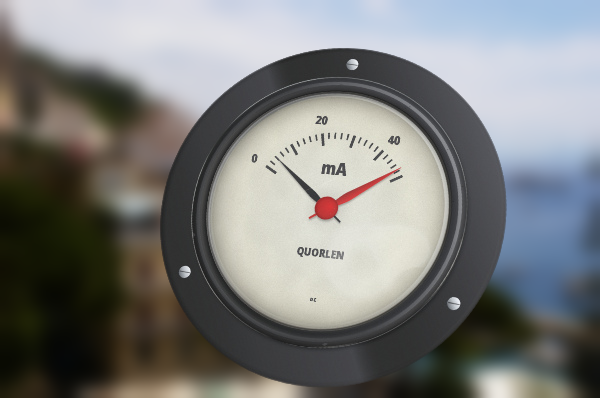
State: 48 mA
